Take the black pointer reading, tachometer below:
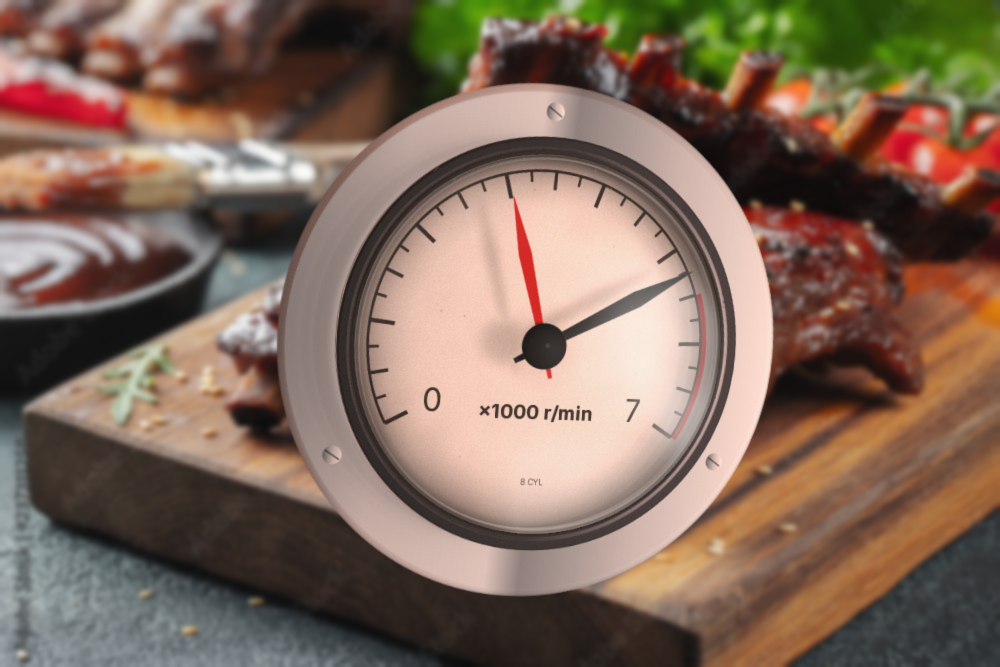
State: 5250 rpm
